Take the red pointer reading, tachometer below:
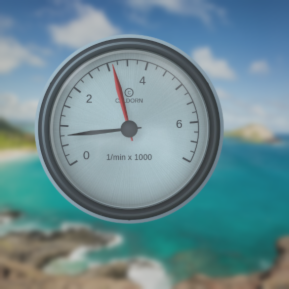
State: 3125 rpm
